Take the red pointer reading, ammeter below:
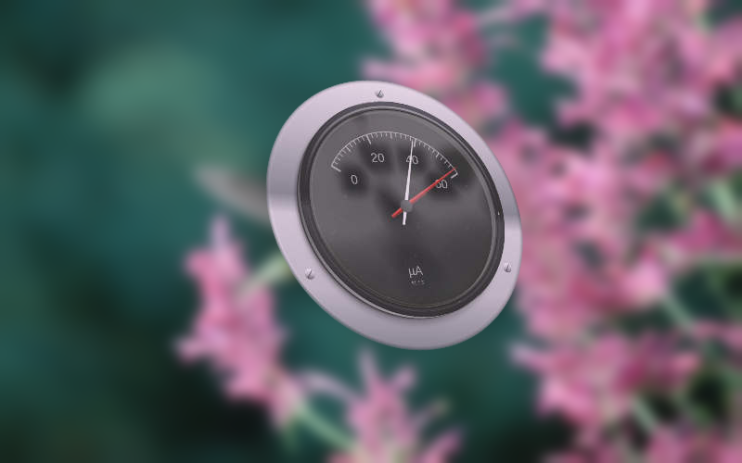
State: 58 µA
